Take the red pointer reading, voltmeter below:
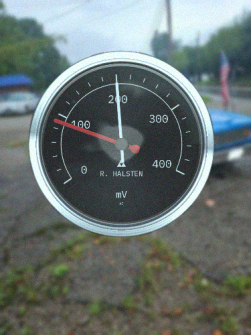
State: 90 mV
